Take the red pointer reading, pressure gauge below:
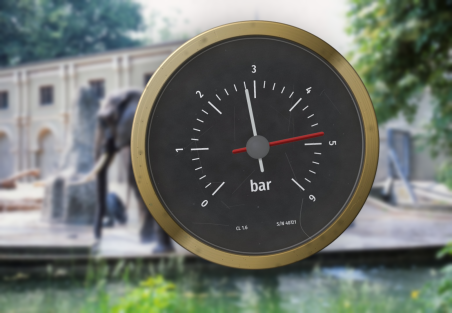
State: 4.8 bar
